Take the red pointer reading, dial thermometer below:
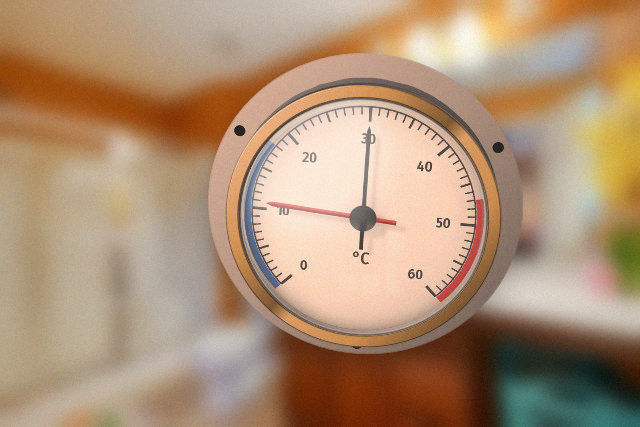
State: 11 °C
